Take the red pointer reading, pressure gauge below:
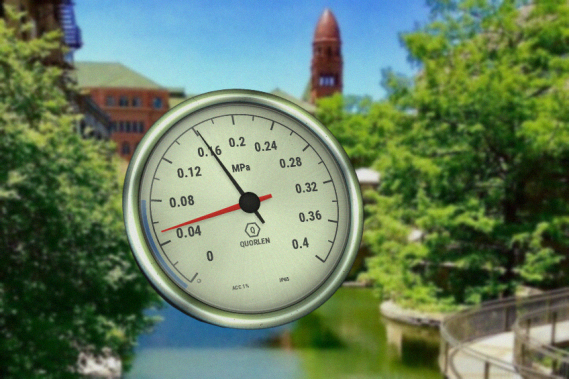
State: 0.05 MPa
